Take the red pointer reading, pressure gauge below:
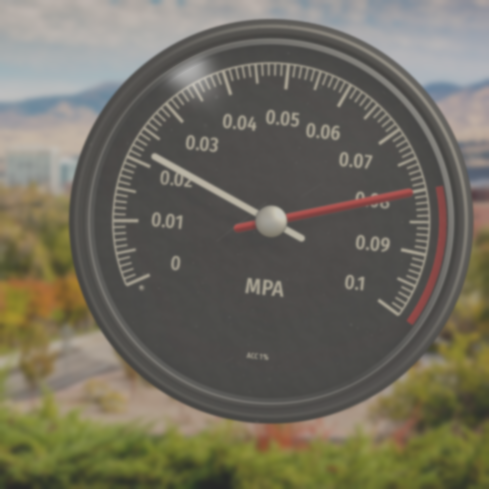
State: 0.08 MPa
